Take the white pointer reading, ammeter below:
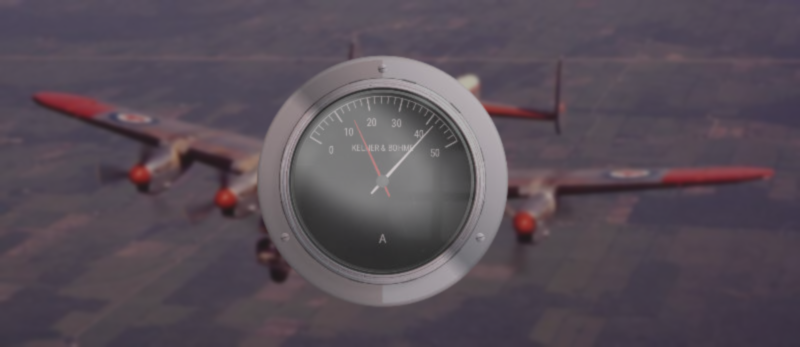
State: 42 A
